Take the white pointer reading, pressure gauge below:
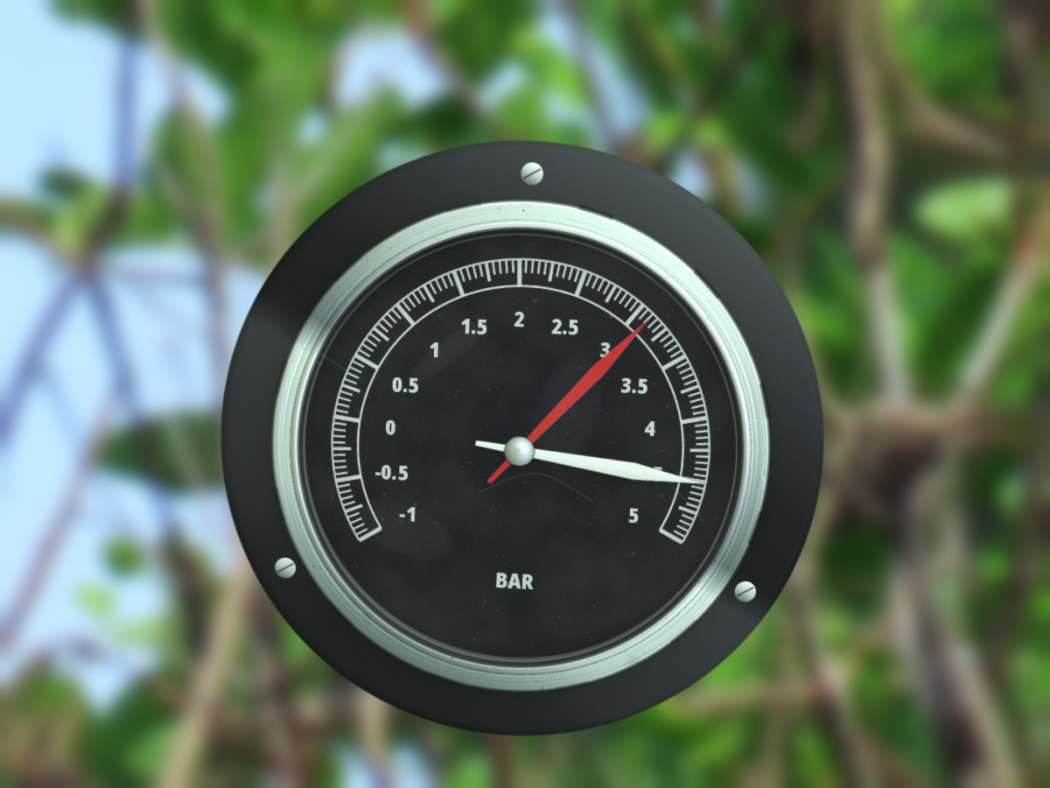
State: 4.5 bar
